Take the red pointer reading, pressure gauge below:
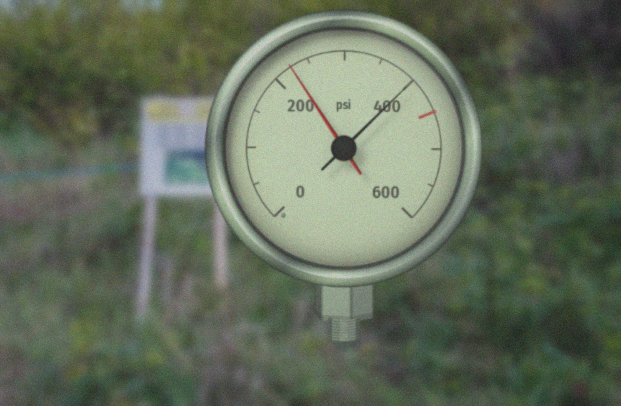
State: 225 psi
